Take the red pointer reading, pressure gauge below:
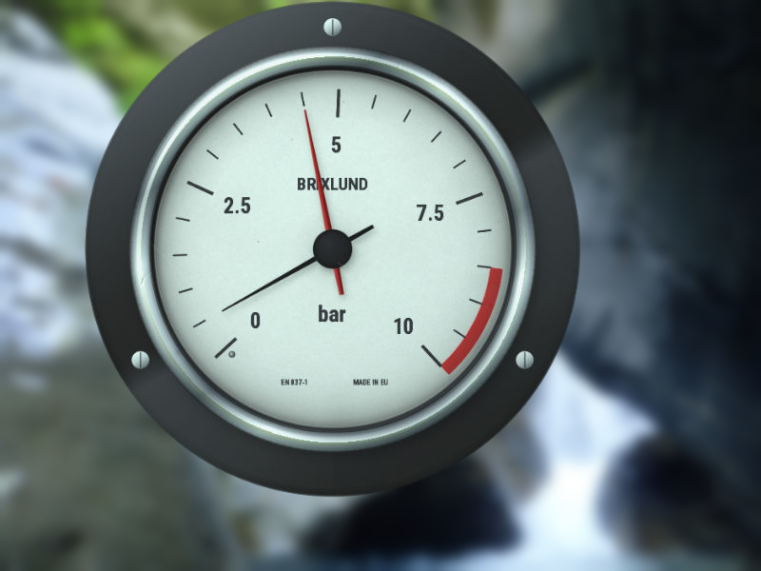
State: 4.5 bar
